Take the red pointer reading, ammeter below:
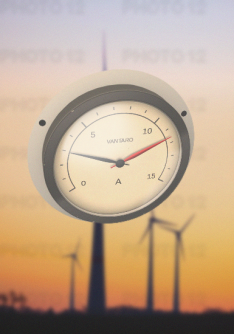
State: 11.5 A
